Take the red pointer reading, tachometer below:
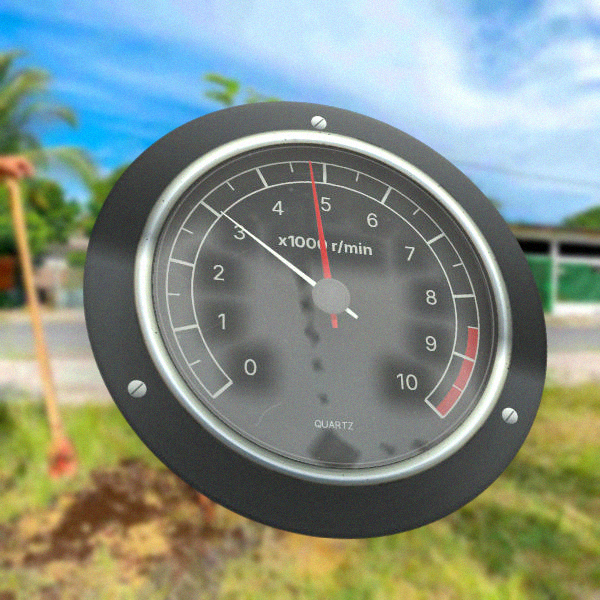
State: 4750 rpm
